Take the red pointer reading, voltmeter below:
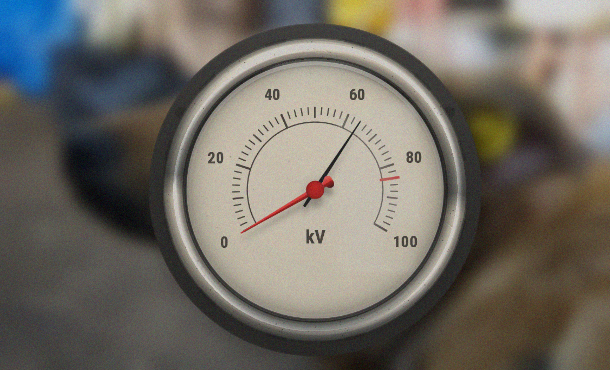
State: 0 kV
